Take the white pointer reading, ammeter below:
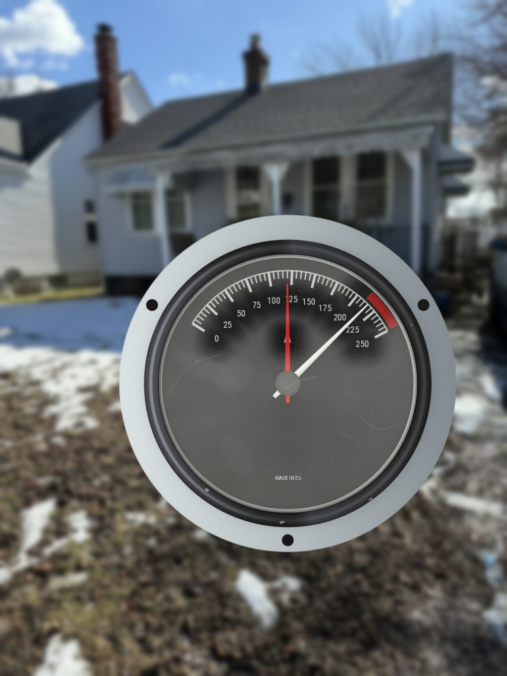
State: 215 A
